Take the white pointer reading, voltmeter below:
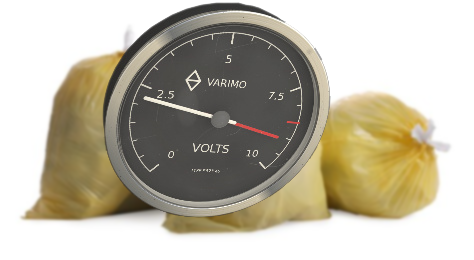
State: 2.25 V
